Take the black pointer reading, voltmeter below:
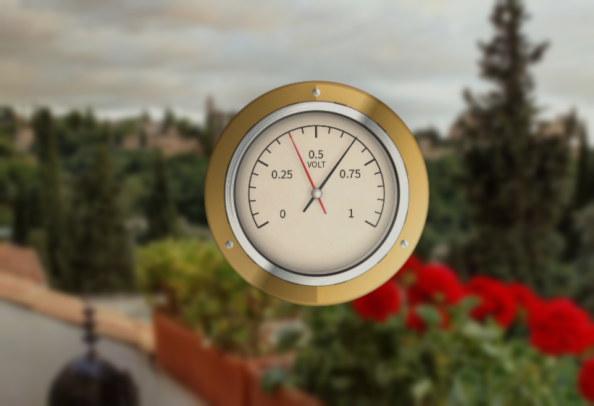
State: 0.65 V
